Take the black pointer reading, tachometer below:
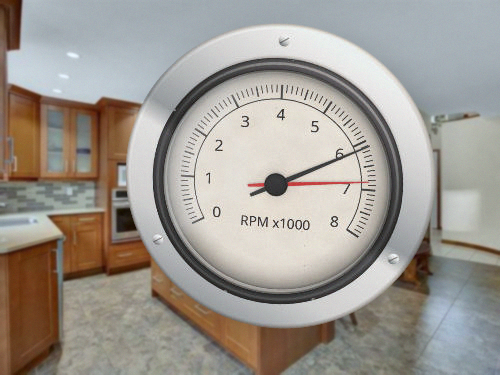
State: 6100 rpm
